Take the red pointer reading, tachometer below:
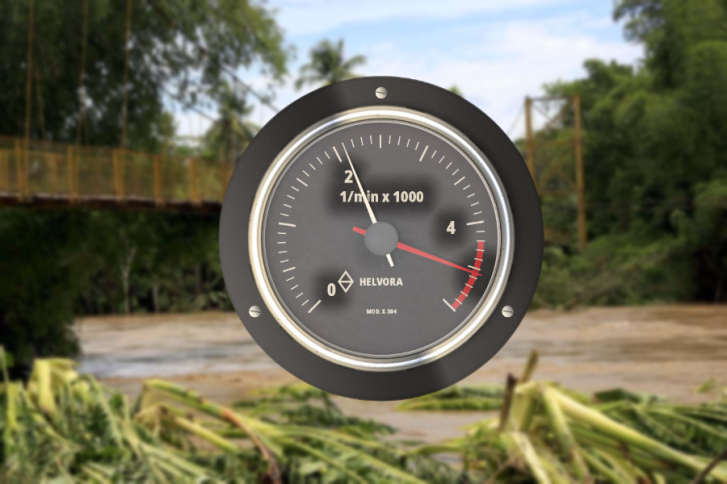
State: 4550 rpm
